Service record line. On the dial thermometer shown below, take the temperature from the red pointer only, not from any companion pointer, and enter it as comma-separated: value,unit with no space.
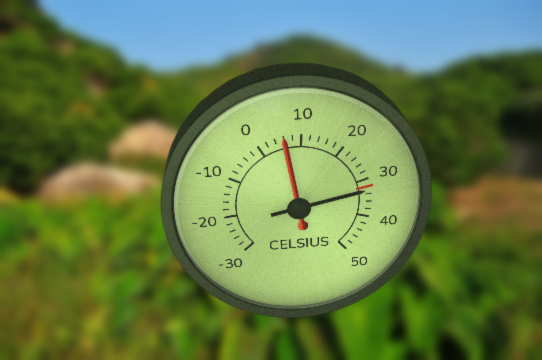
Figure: 6,°C
